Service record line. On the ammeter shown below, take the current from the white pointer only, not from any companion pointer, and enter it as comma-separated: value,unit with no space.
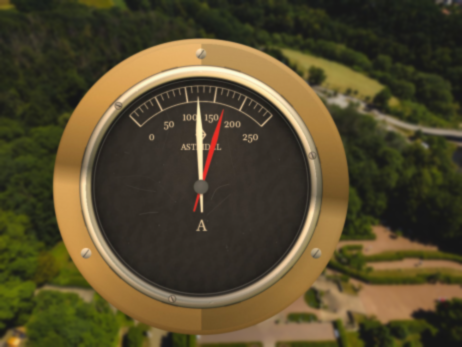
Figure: 120,A
